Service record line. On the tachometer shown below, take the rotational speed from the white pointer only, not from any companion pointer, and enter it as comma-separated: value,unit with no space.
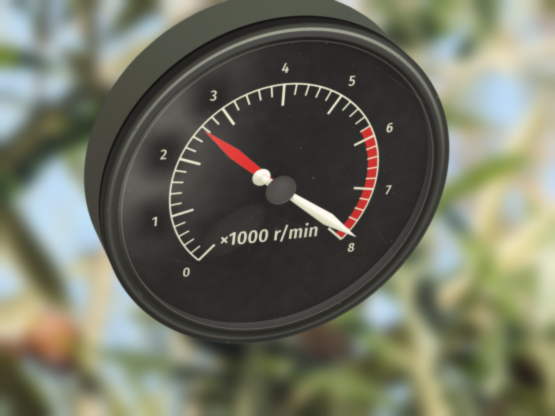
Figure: 7800,rpm
